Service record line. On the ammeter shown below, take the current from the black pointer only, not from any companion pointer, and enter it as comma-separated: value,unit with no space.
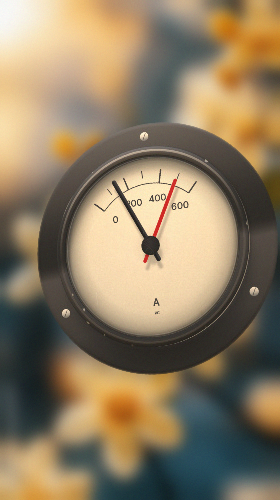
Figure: 150,A
